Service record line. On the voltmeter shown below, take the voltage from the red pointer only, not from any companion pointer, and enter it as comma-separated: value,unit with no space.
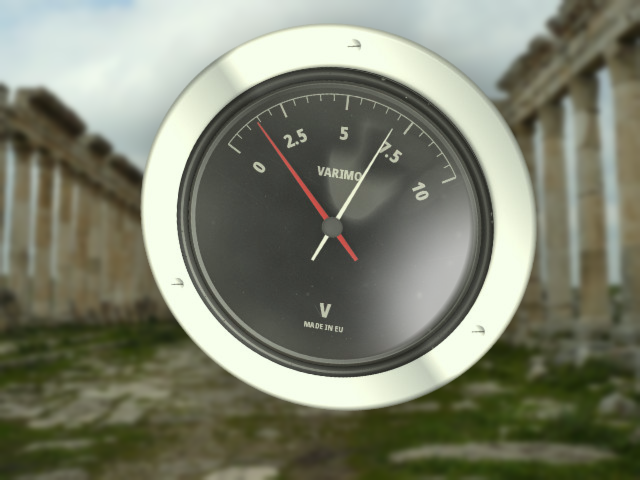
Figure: 1.5,V
